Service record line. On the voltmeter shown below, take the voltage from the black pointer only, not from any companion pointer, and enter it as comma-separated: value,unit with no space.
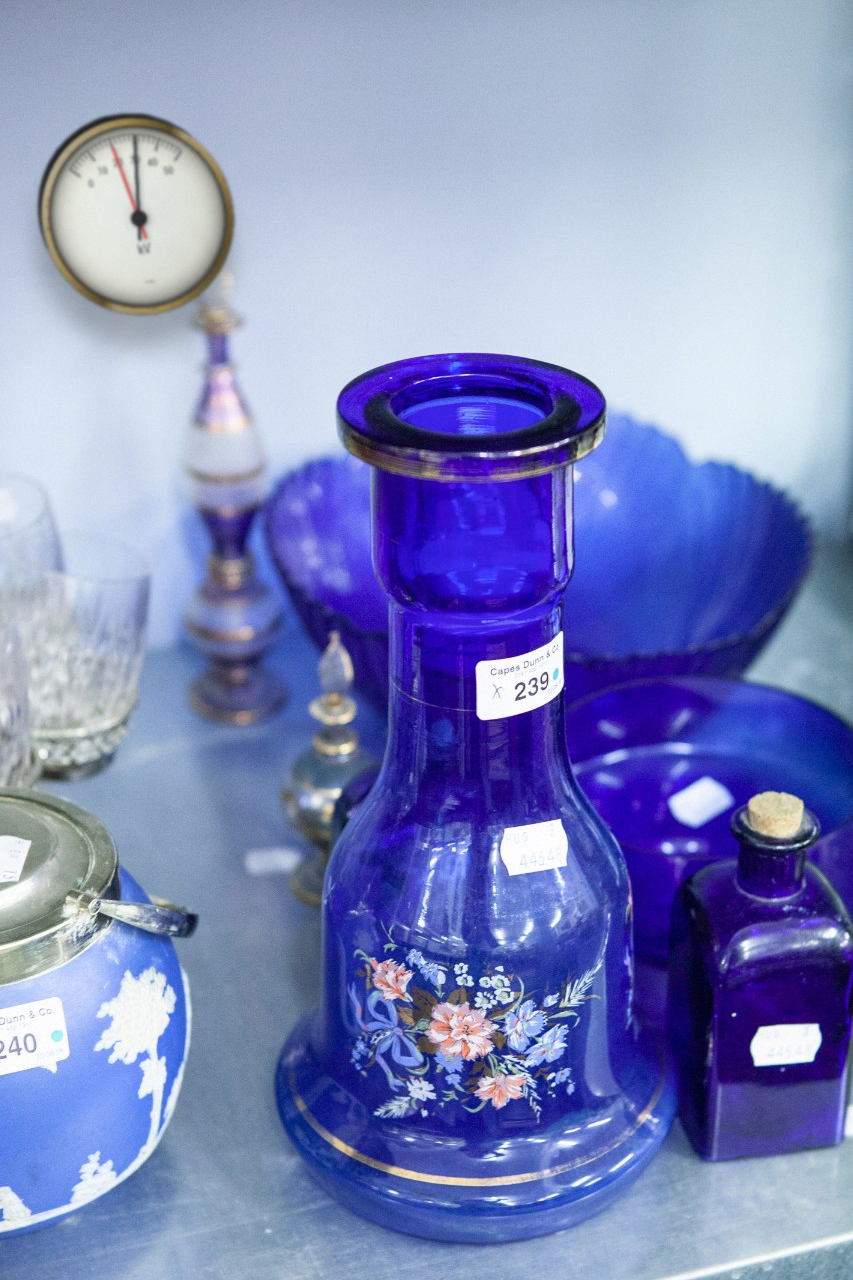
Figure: 30,kV
